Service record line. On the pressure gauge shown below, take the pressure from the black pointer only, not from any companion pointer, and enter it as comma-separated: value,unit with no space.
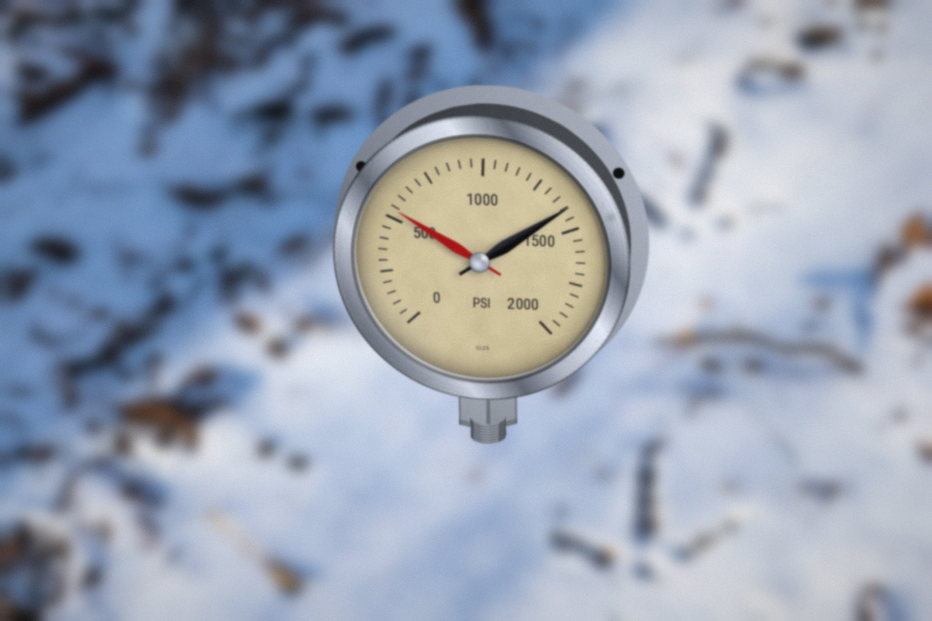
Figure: 1400,psi
